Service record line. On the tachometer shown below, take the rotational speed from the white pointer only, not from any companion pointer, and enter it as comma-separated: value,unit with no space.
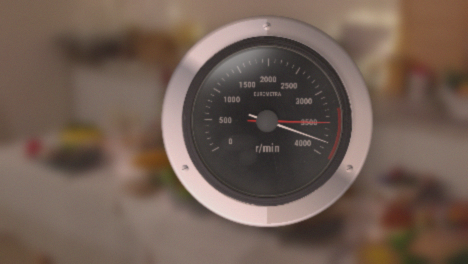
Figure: 3800,rpm
